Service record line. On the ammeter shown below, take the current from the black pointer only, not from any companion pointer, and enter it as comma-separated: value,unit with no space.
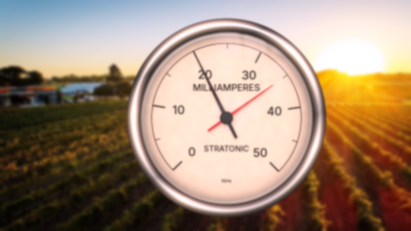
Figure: 20,mA
